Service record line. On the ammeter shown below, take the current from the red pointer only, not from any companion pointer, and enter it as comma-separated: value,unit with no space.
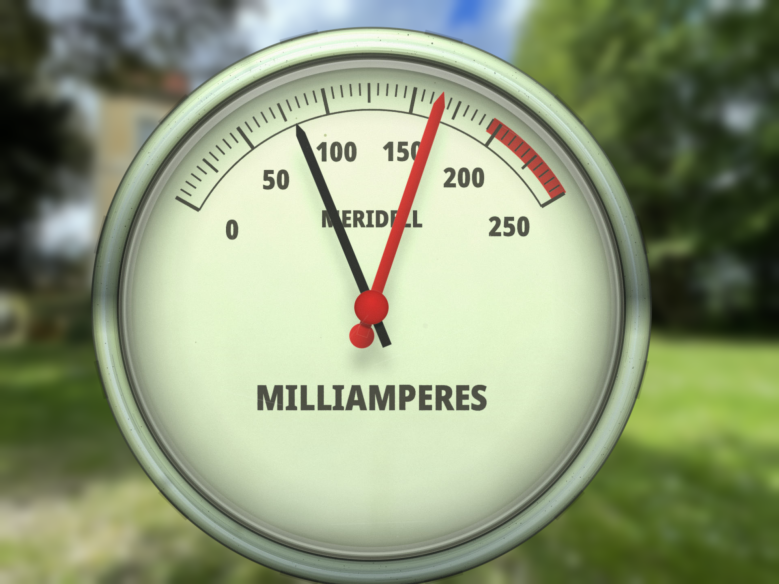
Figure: 165,mA
